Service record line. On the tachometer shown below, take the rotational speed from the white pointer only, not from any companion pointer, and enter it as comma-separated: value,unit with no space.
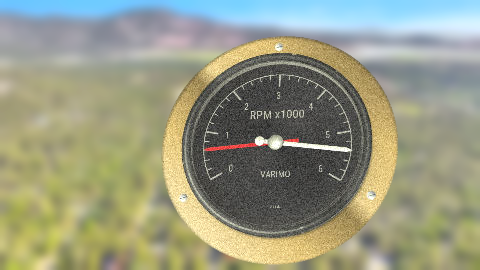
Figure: 5400,rpm
